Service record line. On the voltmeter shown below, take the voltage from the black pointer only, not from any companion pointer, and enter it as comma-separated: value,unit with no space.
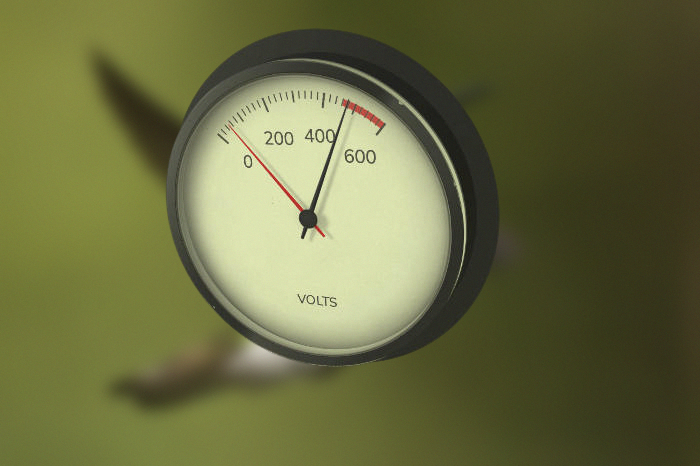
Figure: 480,V
